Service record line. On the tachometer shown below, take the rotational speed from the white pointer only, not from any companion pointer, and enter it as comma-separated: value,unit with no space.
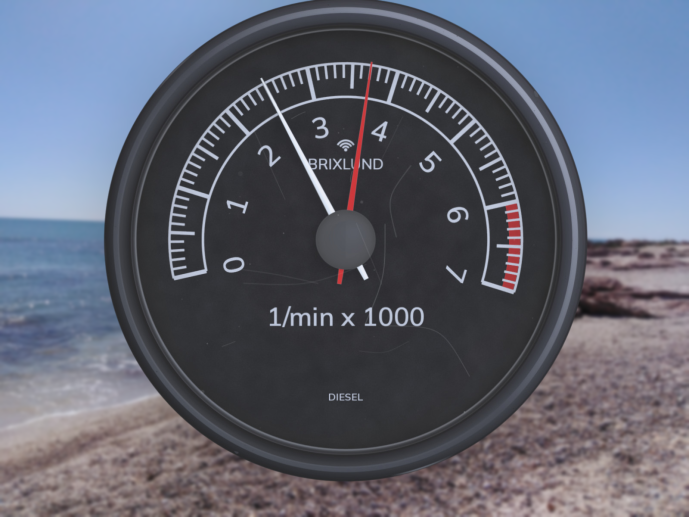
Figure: 2500,rpm
